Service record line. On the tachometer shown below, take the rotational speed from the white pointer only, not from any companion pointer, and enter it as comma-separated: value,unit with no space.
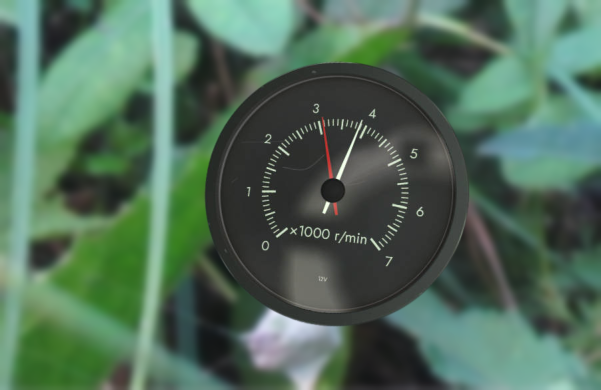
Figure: 3900,rpm
